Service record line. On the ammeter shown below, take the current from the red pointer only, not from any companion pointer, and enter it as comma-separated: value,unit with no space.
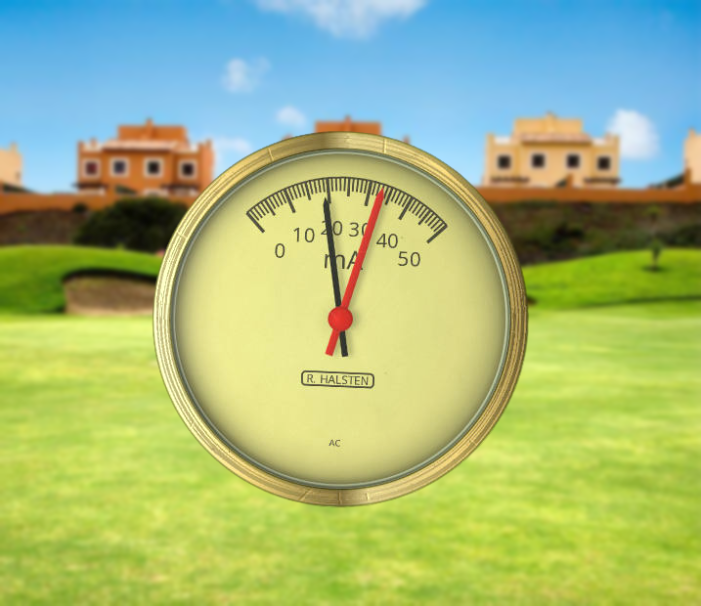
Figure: 33,mA
